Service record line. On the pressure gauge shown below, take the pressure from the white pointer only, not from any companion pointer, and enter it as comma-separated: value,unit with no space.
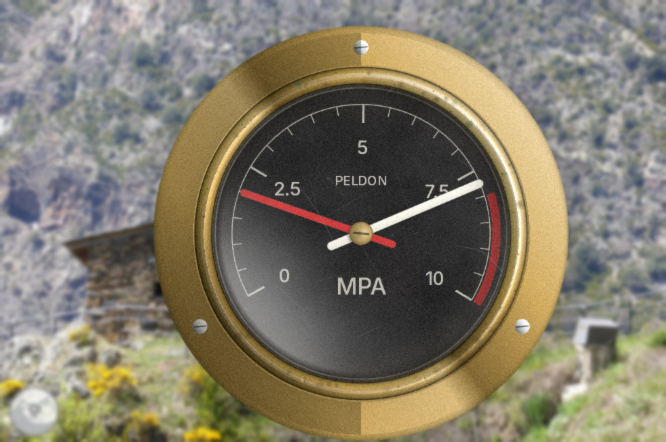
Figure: 7.75,MPa
